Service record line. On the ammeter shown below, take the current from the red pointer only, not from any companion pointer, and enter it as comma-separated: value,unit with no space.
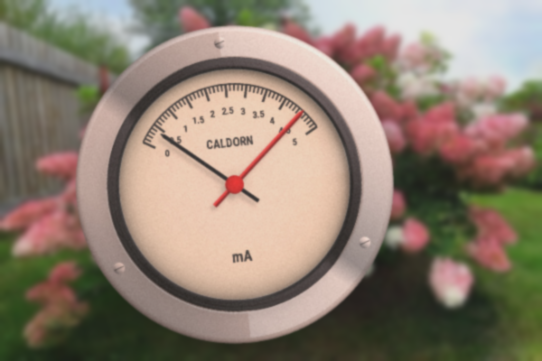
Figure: 4.5,mA
